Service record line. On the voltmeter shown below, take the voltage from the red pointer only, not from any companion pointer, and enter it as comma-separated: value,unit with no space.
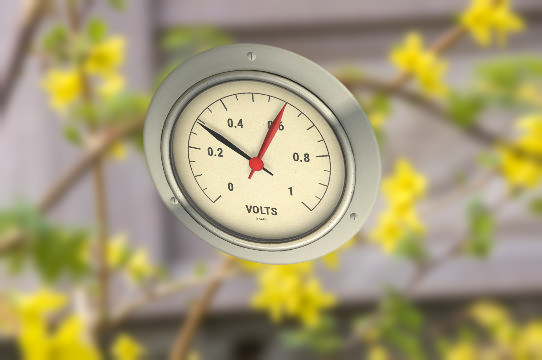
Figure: 0.6,V
